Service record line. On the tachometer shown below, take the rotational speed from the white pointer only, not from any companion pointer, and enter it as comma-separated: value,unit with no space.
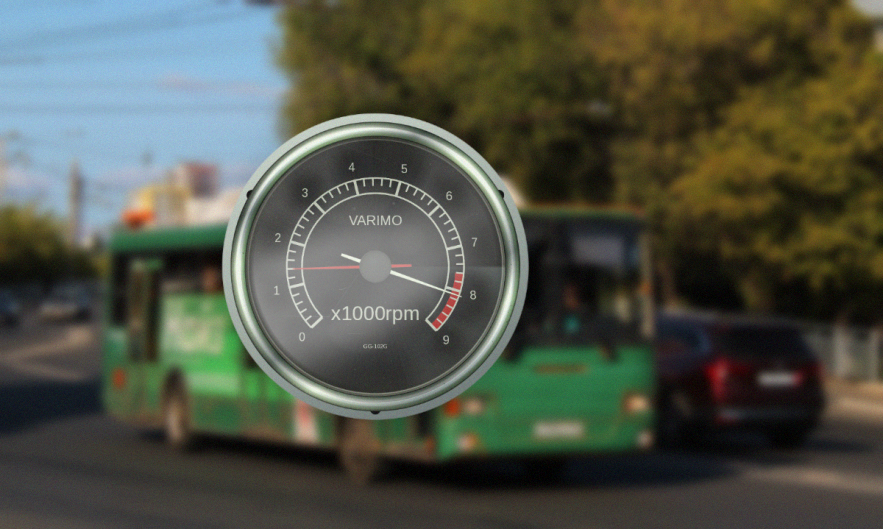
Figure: 8100,rpm
